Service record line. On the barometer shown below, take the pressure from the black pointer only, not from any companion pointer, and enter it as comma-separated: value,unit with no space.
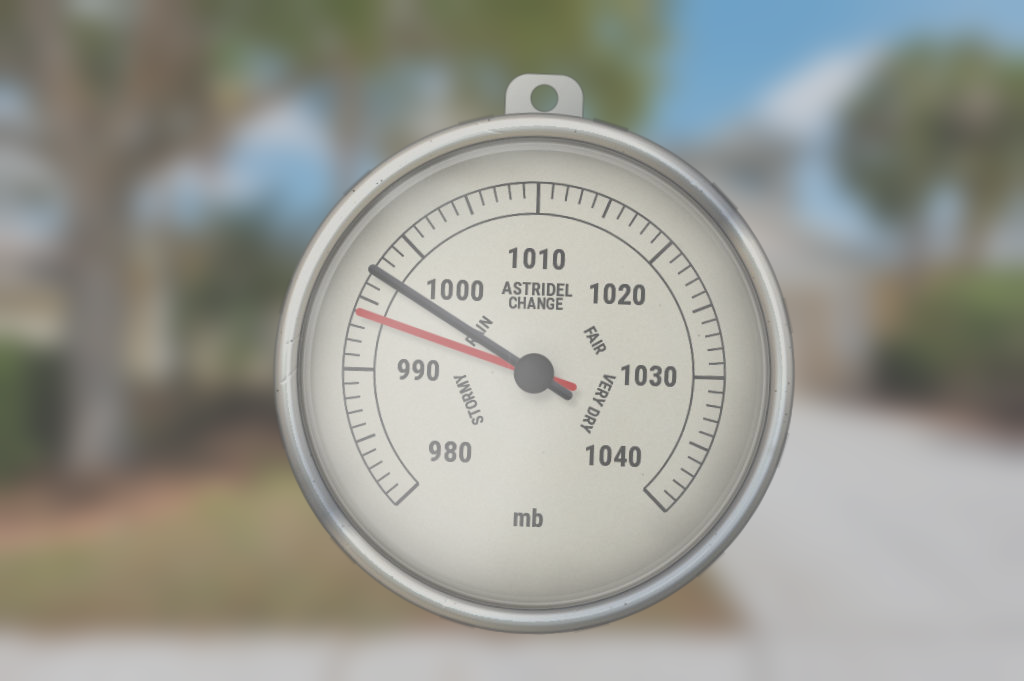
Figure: 997,mbar
